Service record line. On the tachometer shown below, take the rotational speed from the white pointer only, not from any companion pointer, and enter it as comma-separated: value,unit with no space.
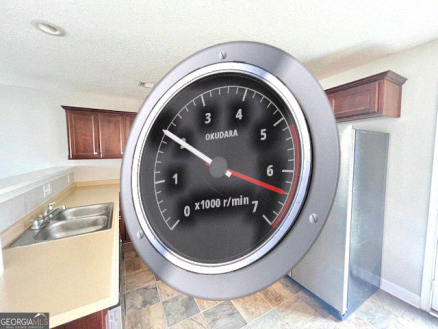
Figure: 2000,rpm
